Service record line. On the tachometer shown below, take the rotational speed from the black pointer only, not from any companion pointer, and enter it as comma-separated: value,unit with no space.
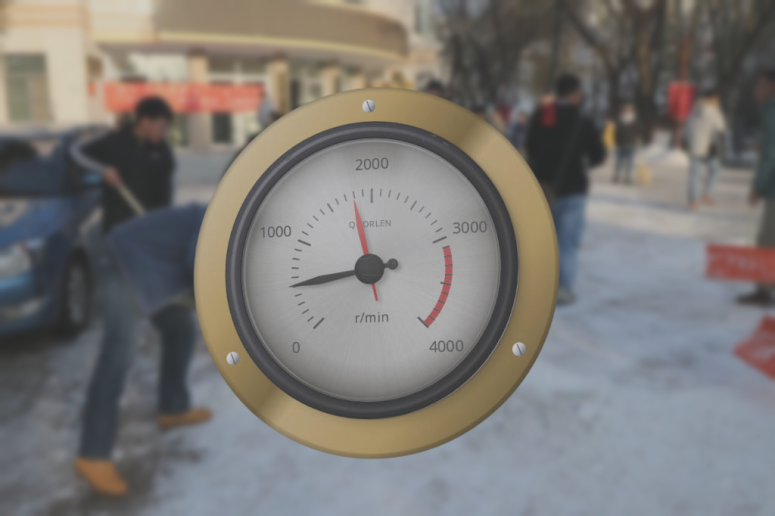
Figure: 500,rpm
